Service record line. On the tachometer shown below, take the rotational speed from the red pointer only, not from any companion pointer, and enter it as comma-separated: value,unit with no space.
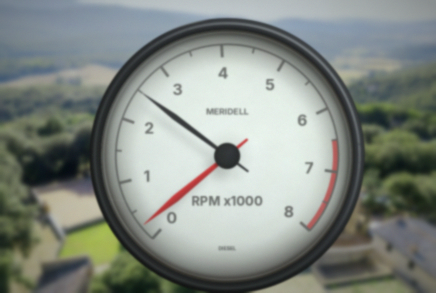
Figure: 250,rpm
